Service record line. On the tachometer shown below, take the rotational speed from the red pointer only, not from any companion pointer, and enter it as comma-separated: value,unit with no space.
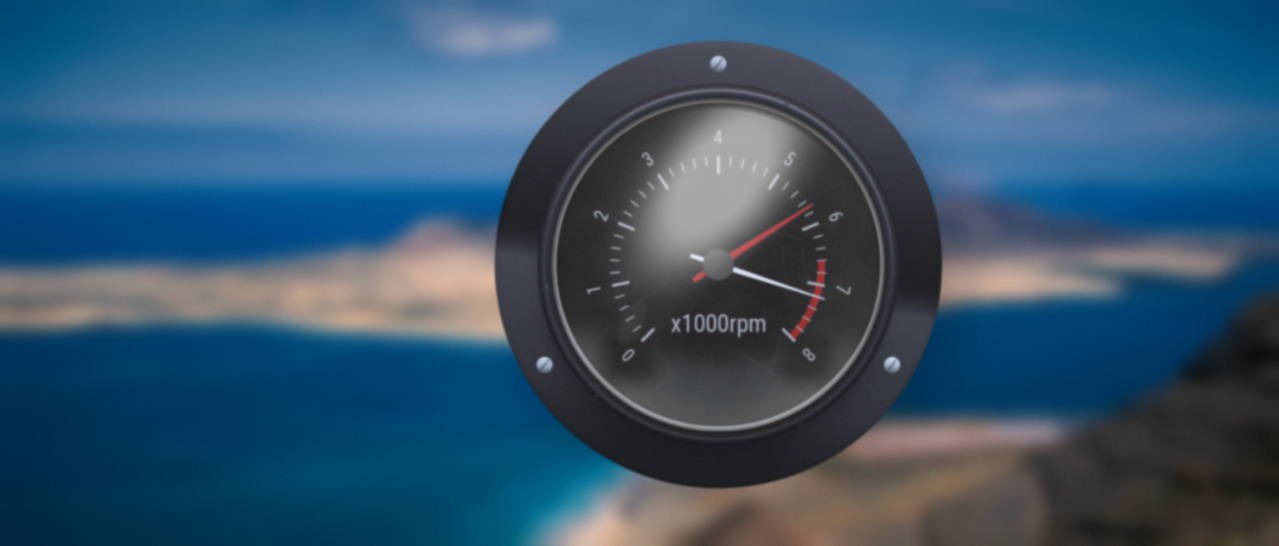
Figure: 5700,rpm
